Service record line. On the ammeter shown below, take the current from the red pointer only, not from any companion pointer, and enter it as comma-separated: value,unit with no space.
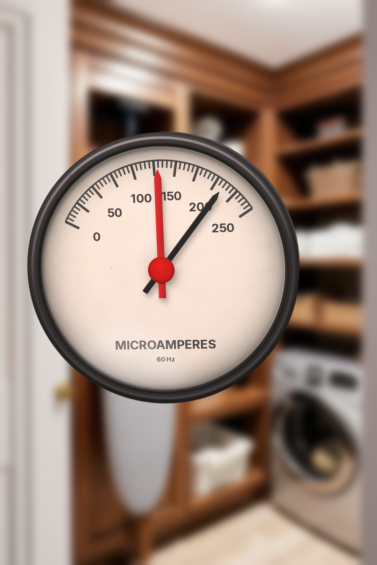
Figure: 130,µA
